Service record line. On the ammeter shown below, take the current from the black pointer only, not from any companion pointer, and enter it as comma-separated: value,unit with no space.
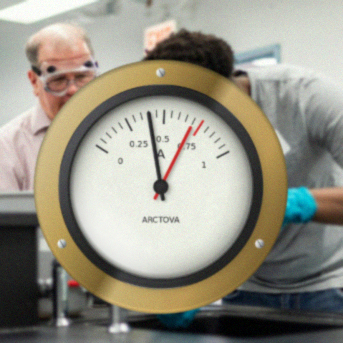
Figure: 0.4,A
